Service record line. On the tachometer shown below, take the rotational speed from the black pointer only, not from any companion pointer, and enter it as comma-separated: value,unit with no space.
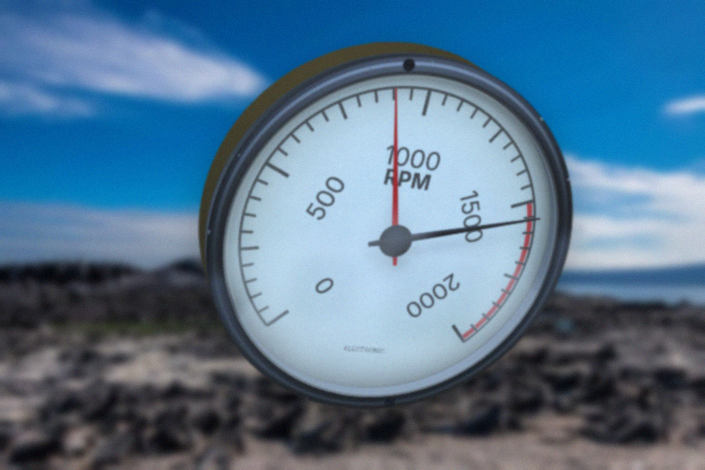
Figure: 1550,rpm
